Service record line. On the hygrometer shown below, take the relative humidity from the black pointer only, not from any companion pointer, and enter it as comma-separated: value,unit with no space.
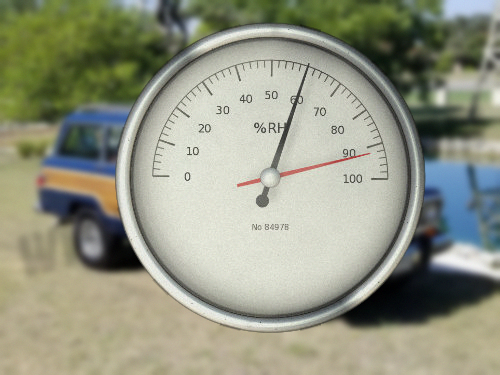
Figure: 60,%
